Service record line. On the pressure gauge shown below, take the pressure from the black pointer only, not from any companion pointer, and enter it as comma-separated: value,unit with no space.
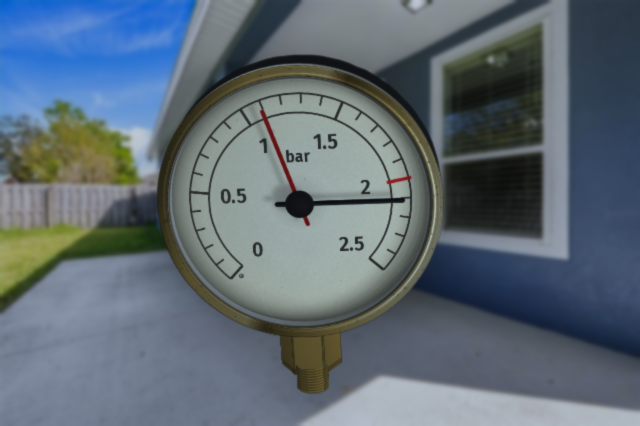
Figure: 2.1,bar
